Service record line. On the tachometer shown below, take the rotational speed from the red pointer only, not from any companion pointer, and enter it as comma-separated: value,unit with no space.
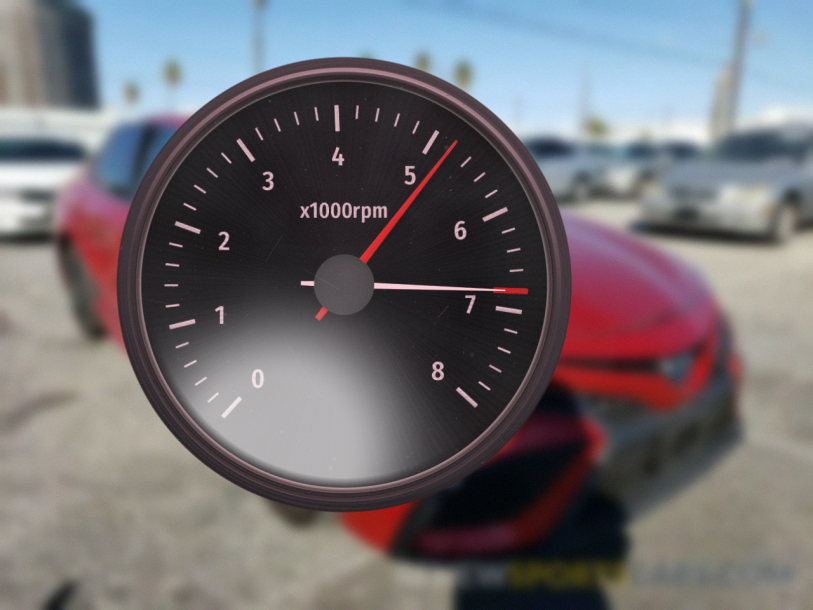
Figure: 5200,rpm
